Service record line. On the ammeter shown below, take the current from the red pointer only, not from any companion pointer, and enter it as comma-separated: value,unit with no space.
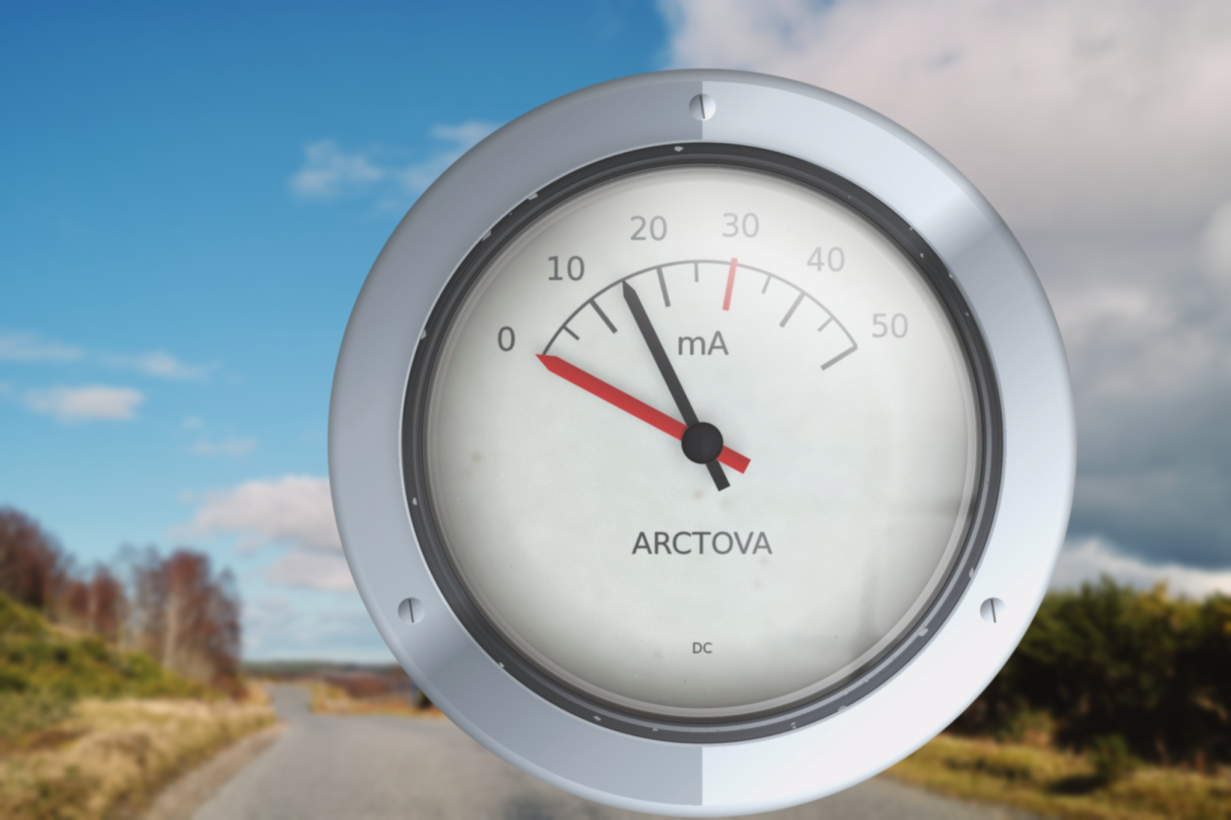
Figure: 0,mA
